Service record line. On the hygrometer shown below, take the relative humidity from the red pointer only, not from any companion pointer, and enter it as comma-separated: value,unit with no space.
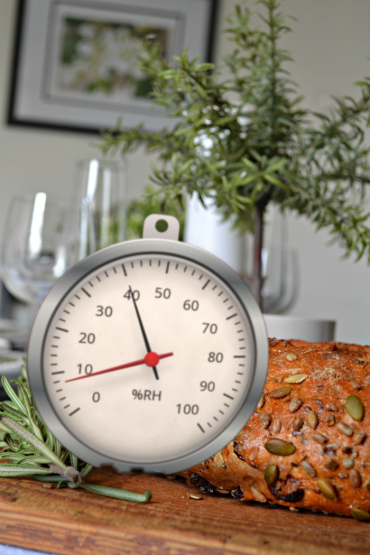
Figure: 8,%
